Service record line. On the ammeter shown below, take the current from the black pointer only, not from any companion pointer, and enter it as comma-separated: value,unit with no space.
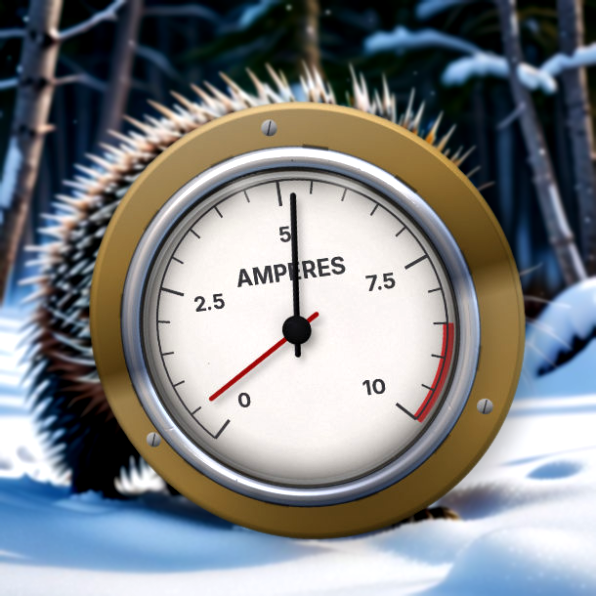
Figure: 5.25,A
